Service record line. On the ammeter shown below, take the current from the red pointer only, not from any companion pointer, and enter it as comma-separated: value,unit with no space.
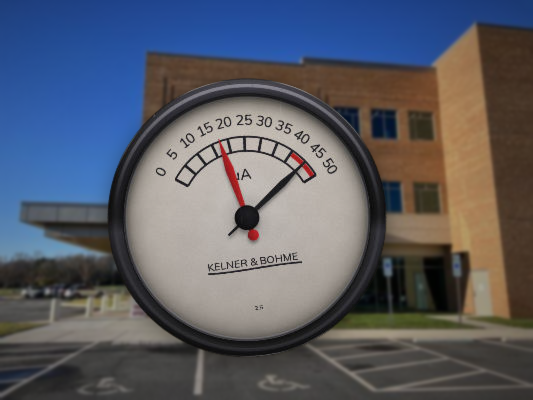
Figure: 17.5,µA
